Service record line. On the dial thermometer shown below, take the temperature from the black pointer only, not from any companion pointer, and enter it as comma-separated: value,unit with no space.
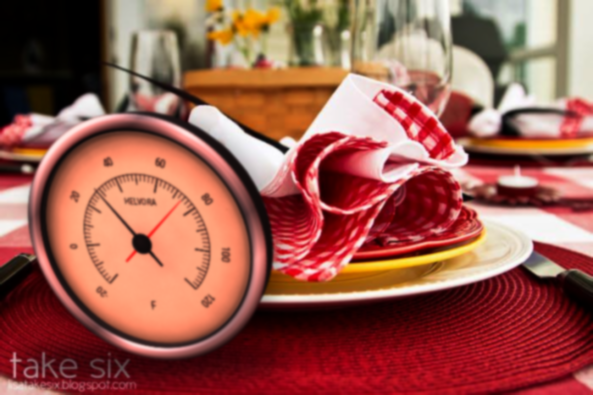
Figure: 30,°F
